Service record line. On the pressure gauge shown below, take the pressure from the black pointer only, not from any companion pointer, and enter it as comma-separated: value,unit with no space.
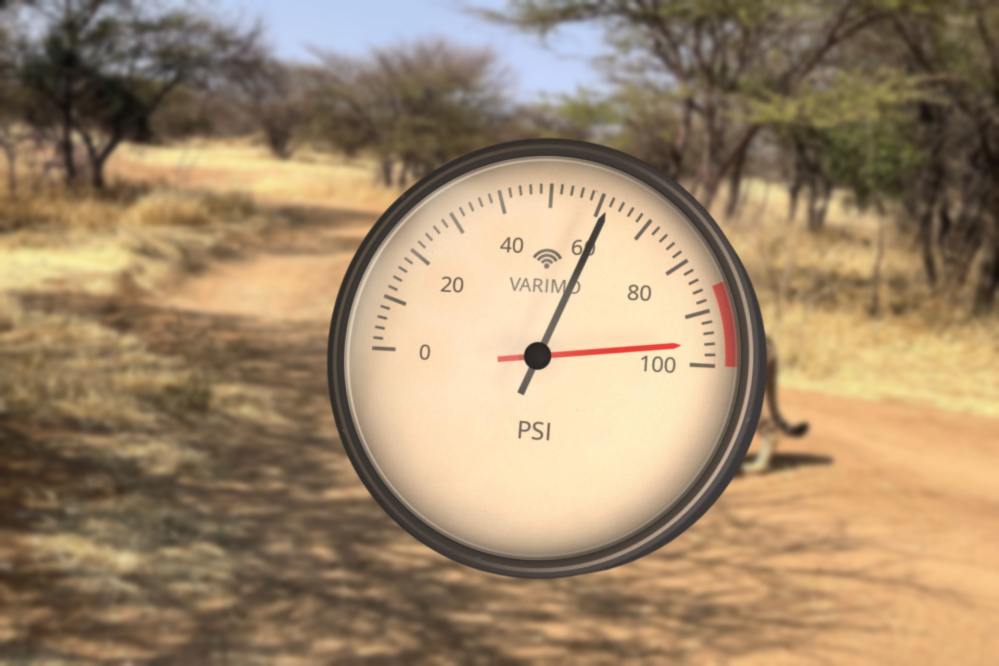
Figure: 62,psi
